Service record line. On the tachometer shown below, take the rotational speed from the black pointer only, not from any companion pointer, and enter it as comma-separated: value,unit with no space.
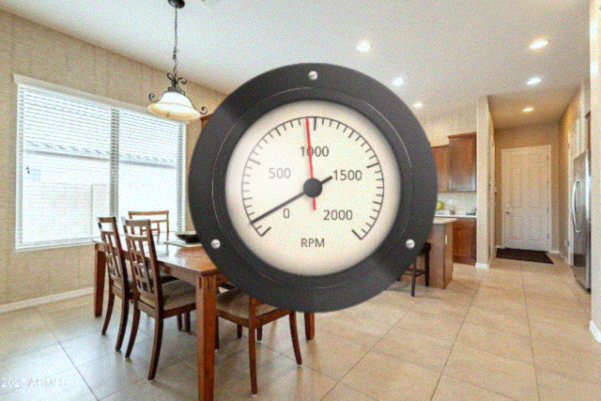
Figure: 100,rpm
